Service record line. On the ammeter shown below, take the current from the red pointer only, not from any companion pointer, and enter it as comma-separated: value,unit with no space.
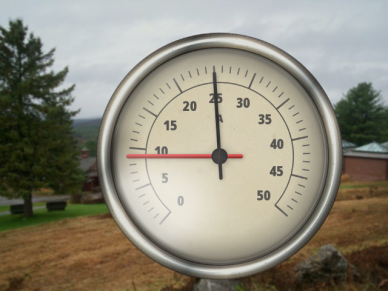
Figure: 9,A
